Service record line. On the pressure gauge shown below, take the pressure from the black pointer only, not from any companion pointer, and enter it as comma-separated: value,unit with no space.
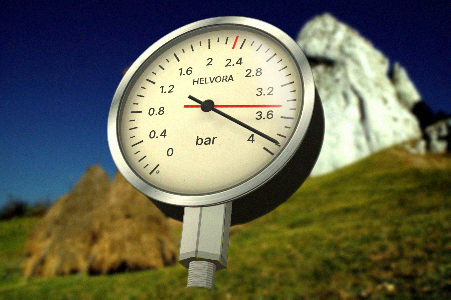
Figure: 3.9,bar
